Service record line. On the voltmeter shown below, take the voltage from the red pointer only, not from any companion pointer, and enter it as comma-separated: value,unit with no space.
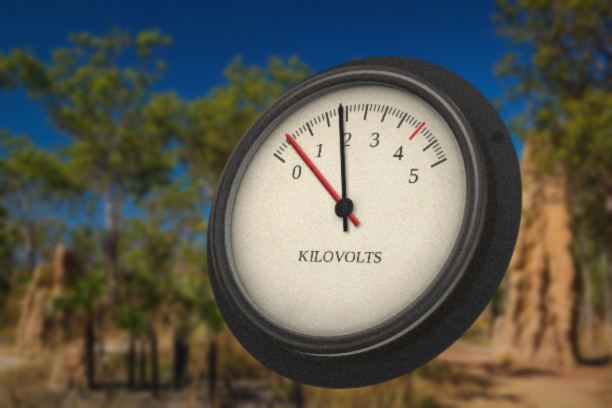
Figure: 0.5,kV
